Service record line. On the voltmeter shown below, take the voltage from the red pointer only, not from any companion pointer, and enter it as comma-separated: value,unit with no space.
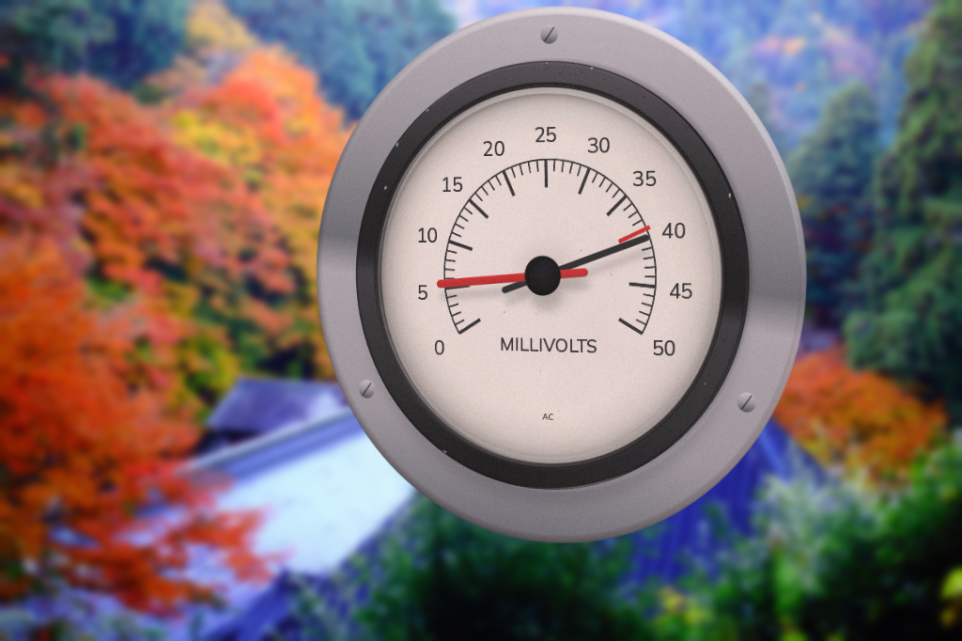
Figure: 5.5,mV
